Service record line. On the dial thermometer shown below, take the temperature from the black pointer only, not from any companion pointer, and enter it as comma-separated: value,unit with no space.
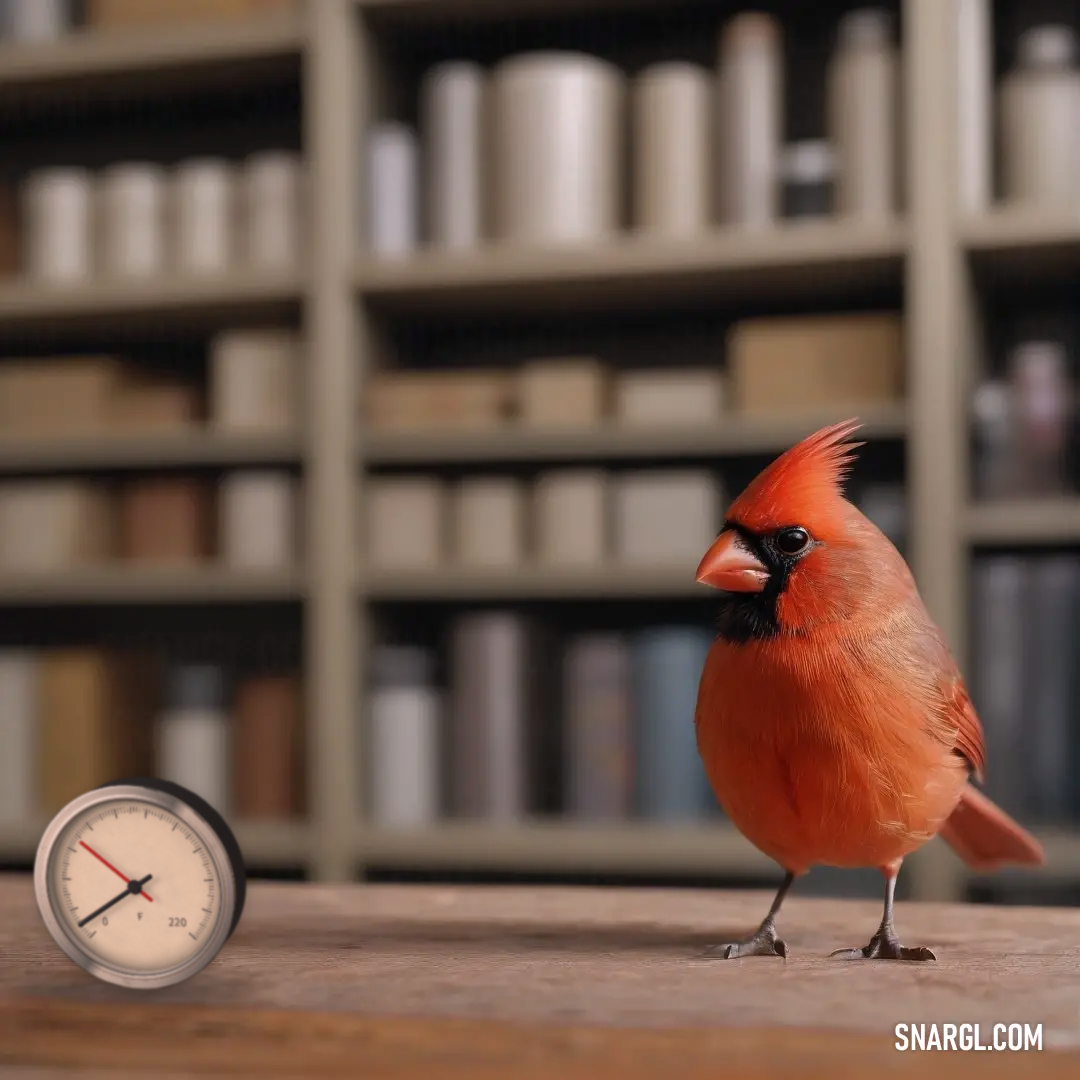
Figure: 10,°F
